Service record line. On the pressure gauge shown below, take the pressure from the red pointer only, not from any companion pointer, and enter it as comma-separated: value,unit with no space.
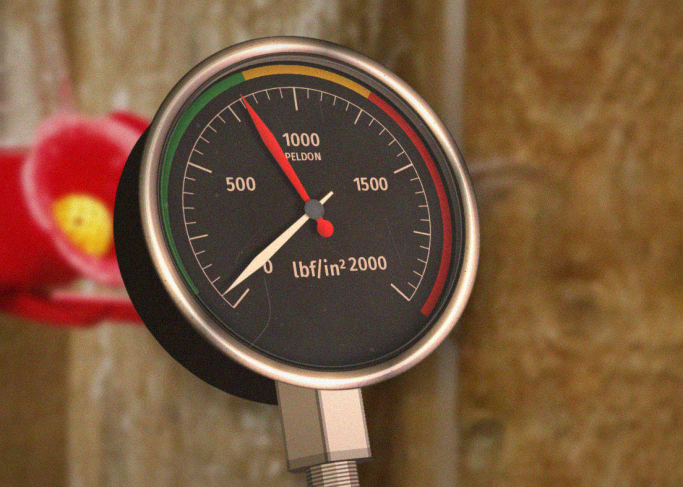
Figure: 800,psi
